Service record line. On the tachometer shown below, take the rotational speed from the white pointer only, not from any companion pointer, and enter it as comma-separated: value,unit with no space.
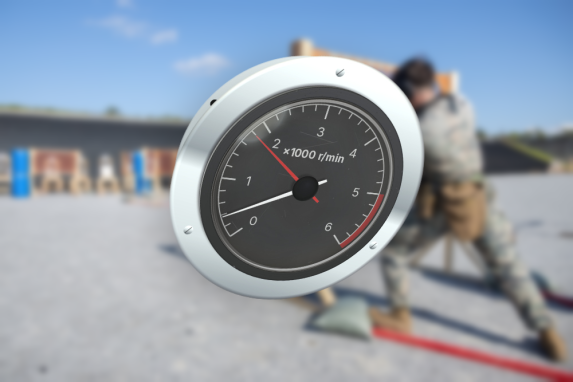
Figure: 400,rpm
